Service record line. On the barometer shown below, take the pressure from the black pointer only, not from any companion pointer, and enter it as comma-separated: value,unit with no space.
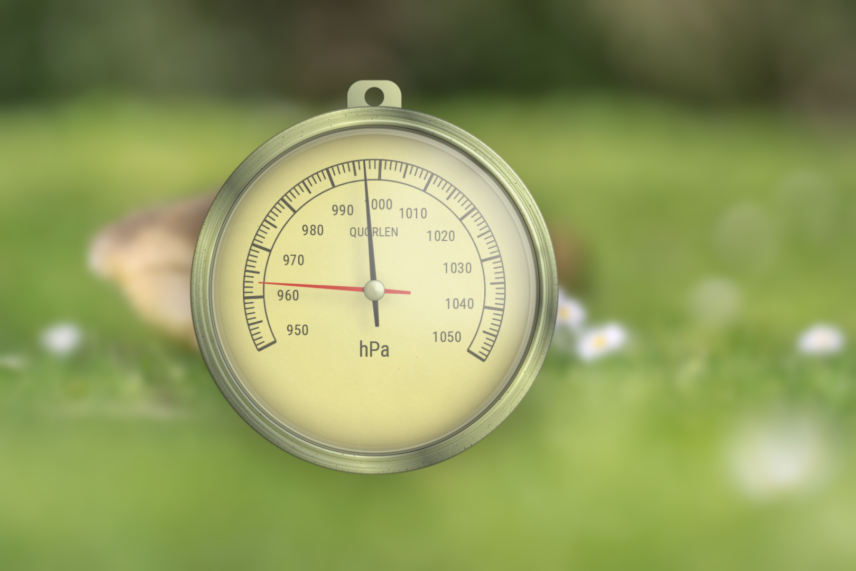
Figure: 997,hPa
